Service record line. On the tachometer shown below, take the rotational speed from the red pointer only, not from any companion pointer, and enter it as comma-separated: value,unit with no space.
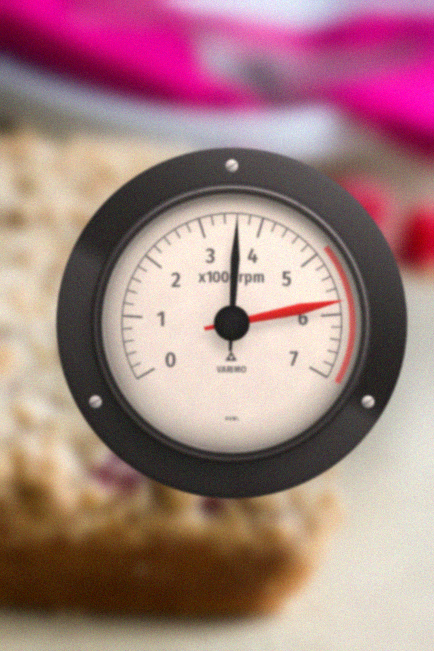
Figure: 5800,rpm
